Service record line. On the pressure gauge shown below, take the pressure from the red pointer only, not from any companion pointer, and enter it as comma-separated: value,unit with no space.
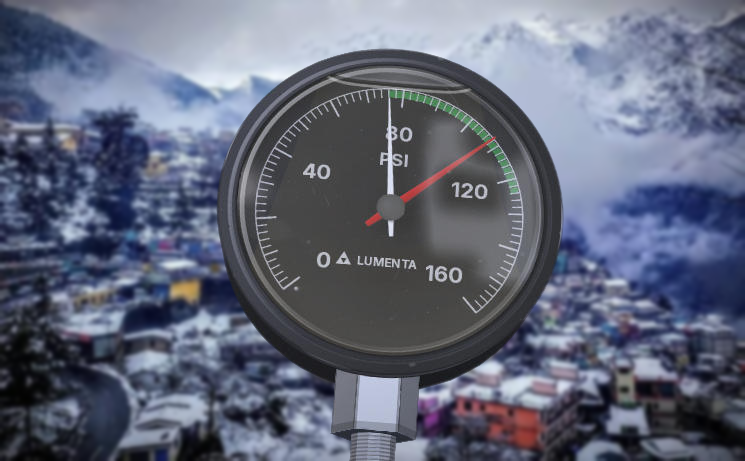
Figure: 108,psi
